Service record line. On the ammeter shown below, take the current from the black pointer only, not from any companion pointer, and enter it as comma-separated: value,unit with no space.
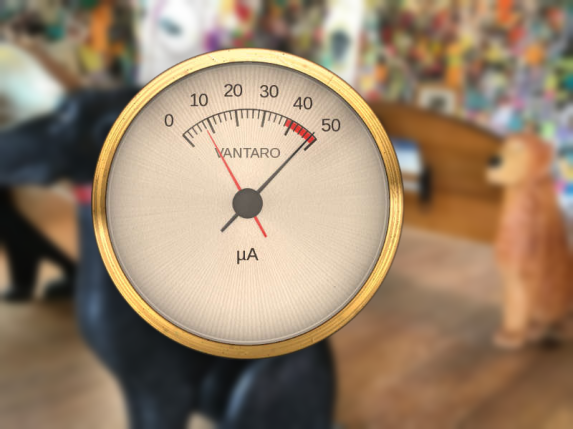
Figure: 48,µA
